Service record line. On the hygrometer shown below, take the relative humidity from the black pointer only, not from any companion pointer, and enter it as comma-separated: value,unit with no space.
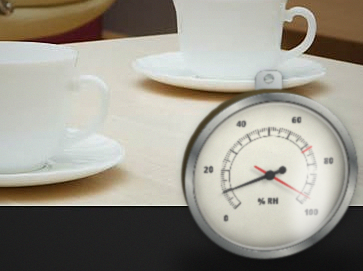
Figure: 10,%
